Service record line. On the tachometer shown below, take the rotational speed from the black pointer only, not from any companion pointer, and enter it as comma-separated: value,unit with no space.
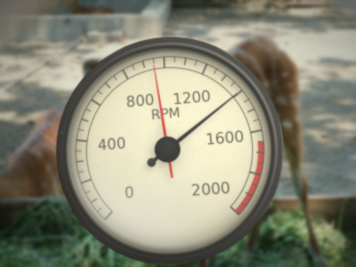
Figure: 1400,rpm
